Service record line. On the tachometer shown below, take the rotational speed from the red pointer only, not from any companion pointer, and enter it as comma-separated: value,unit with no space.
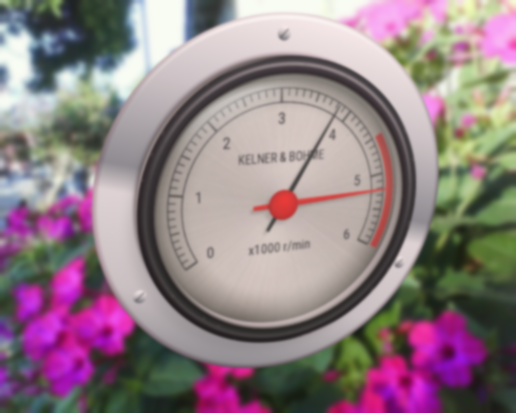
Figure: 5200,rpm
